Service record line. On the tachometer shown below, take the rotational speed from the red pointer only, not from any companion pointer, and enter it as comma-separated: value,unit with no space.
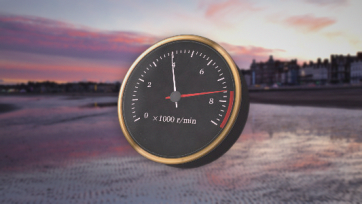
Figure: 7600,rpm
